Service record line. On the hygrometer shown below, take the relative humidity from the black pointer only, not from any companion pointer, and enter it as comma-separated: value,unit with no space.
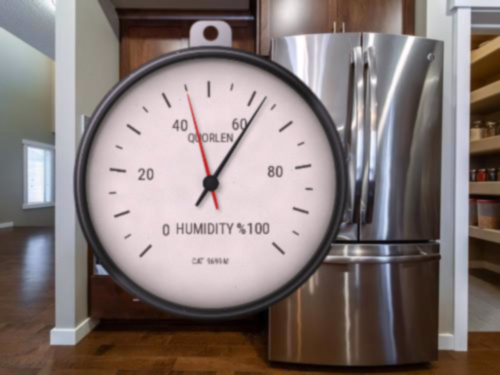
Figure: 62.5,%
